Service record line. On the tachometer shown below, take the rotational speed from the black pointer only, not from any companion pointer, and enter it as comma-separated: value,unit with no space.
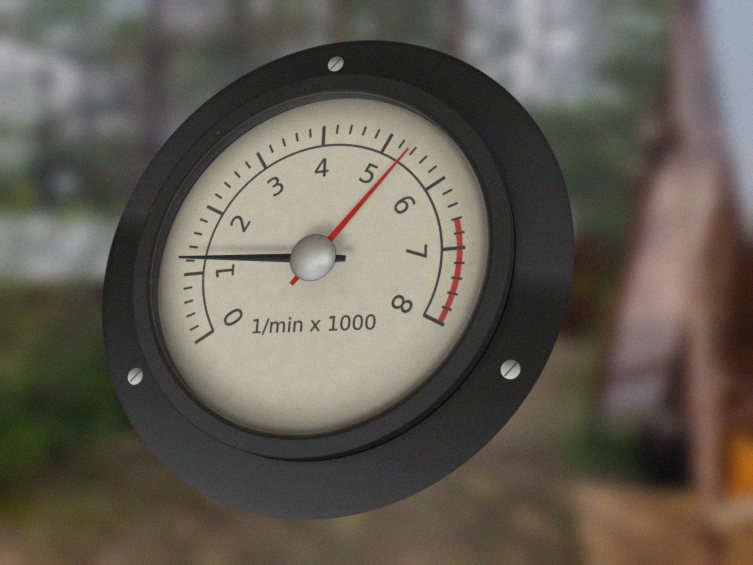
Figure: 1200,rpm
